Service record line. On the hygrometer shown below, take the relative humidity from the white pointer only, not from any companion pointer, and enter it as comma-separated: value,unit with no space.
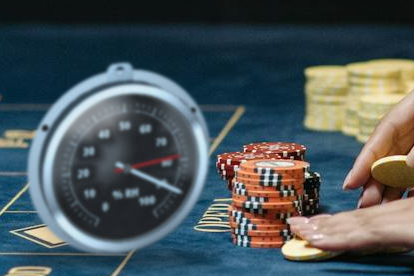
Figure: 90,%
